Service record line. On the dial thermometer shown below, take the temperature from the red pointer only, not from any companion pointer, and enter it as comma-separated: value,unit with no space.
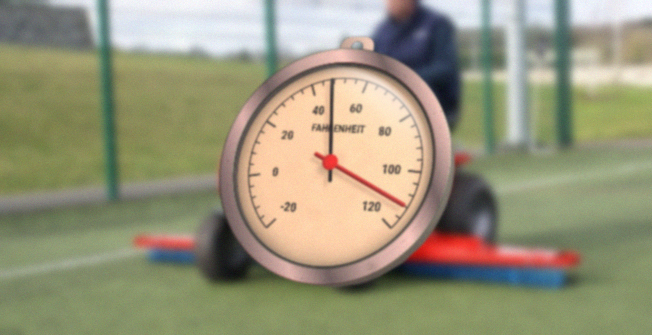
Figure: 112,°F
